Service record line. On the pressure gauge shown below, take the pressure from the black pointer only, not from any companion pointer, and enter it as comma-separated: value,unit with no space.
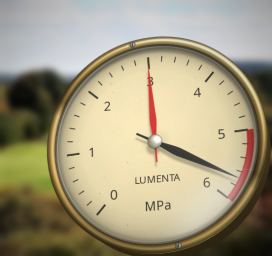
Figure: 5.7,MPa
